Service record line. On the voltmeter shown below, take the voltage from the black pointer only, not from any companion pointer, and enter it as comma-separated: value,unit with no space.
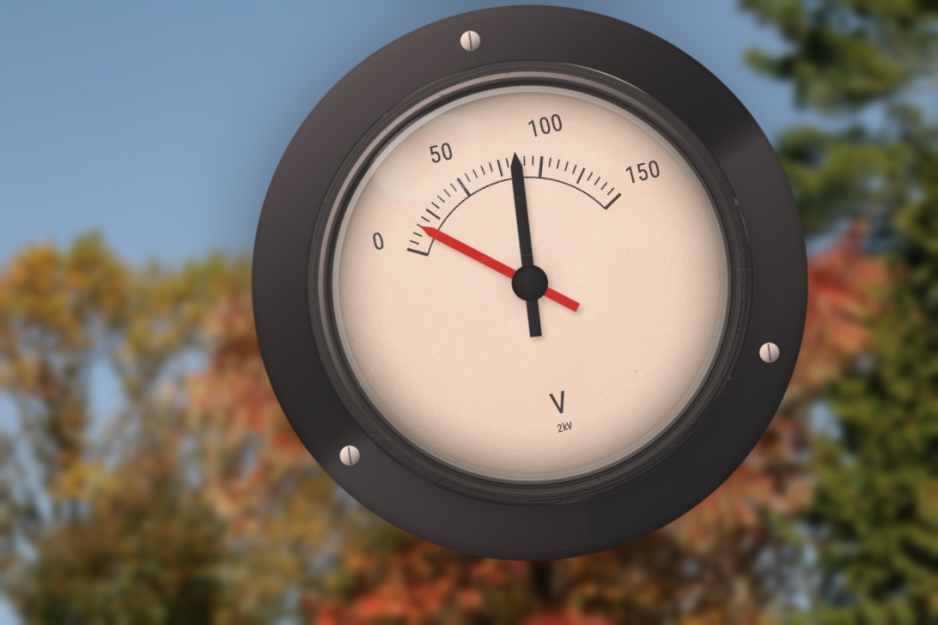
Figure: 85,V
